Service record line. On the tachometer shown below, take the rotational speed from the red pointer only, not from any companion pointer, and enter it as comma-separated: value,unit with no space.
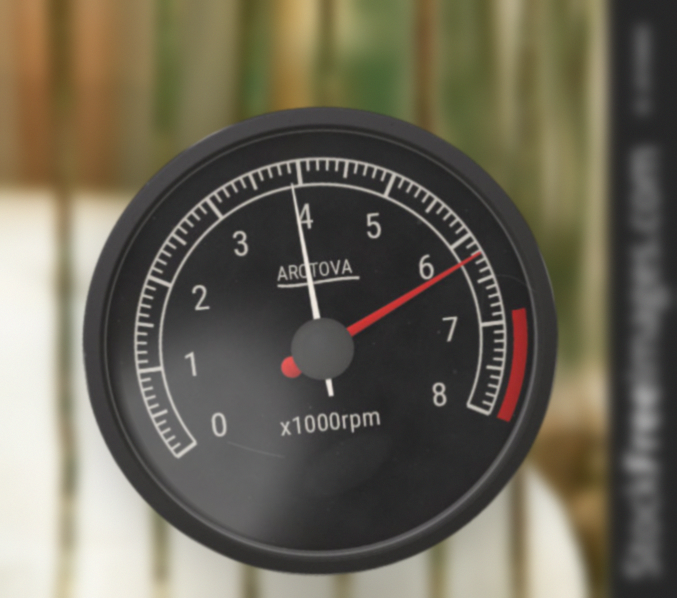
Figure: 6200,rpm
